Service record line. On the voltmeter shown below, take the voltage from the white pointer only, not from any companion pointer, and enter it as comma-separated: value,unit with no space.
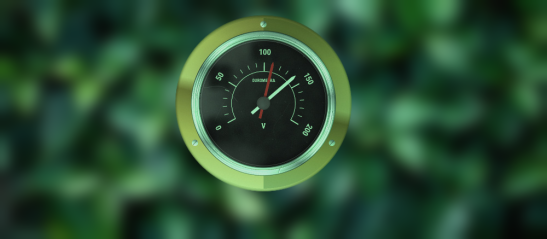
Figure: 140,V
